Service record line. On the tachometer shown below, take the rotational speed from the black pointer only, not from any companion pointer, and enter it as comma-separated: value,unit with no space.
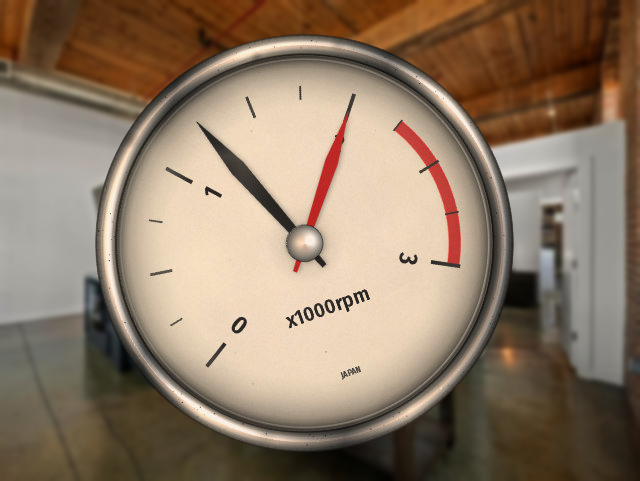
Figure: 1250,rpm
